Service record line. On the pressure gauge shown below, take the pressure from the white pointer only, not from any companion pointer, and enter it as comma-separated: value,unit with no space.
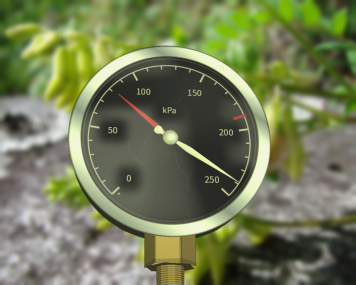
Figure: 240,kPa
